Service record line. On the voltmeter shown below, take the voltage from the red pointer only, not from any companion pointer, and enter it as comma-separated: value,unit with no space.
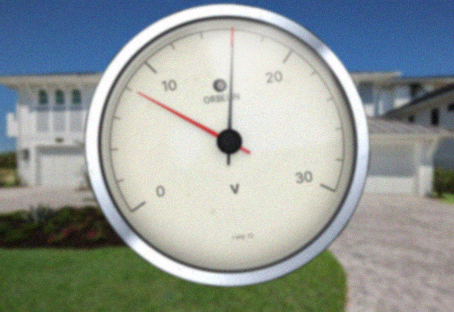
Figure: 8,V
